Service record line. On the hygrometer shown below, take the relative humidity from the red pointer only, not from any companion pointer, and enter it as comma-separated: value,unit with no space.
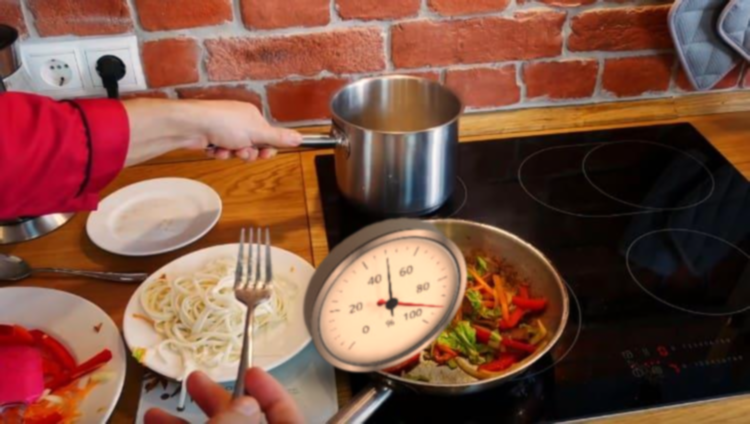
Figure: 92,%
